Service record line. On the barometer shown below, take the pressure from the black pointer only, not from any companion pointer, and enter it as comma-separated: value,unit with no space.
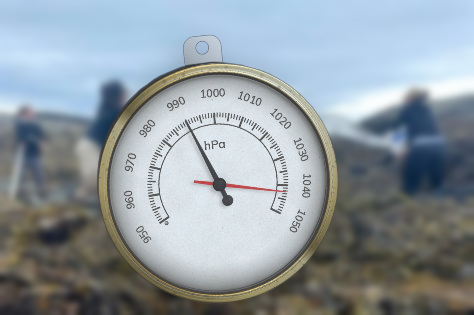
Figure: 990,hPa
